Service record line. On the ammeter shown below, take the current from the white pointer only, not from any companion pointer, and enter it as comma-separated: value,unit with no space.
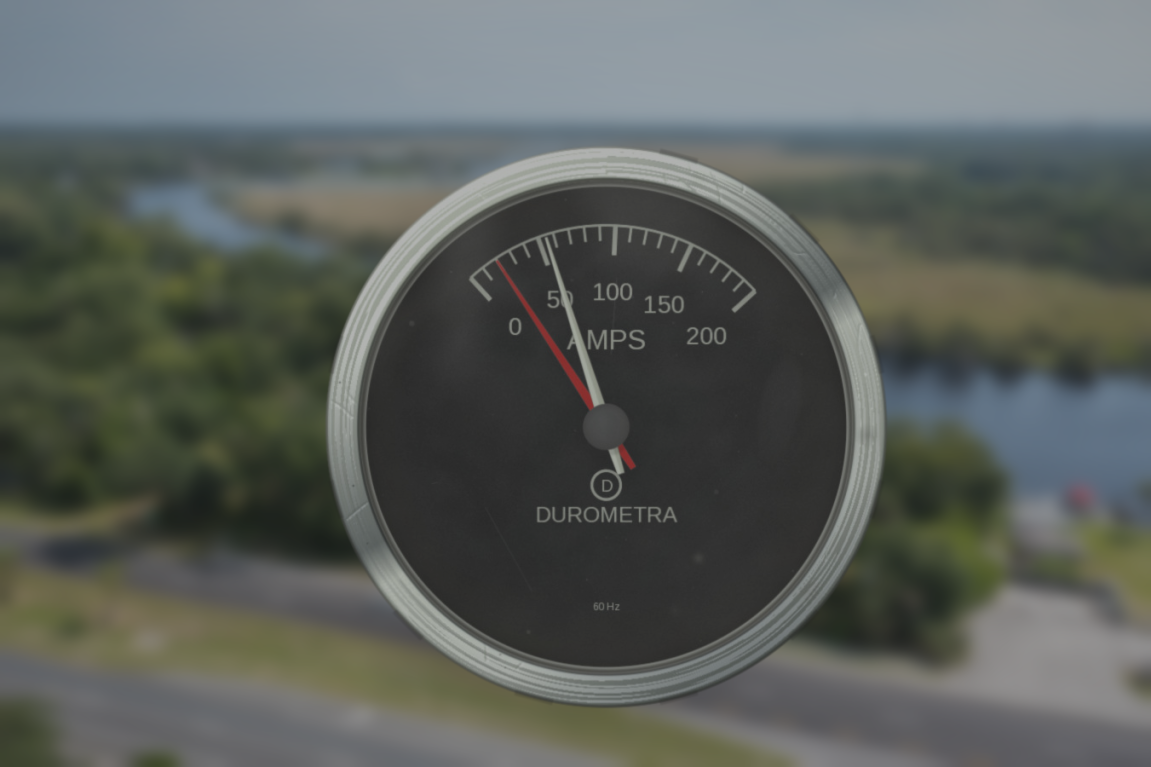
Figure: 55,A
